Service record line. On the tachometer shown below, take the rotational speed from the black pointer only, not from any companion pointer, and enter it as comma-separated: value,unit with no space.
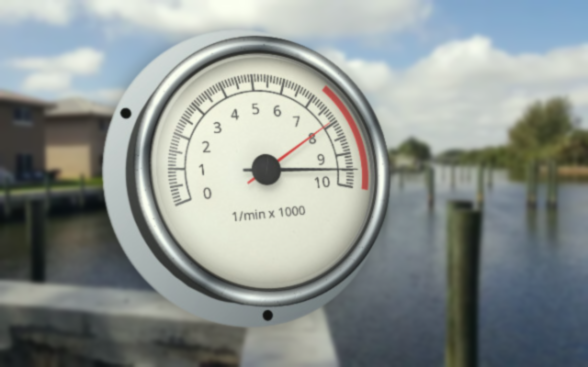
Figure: 9500,rpm
